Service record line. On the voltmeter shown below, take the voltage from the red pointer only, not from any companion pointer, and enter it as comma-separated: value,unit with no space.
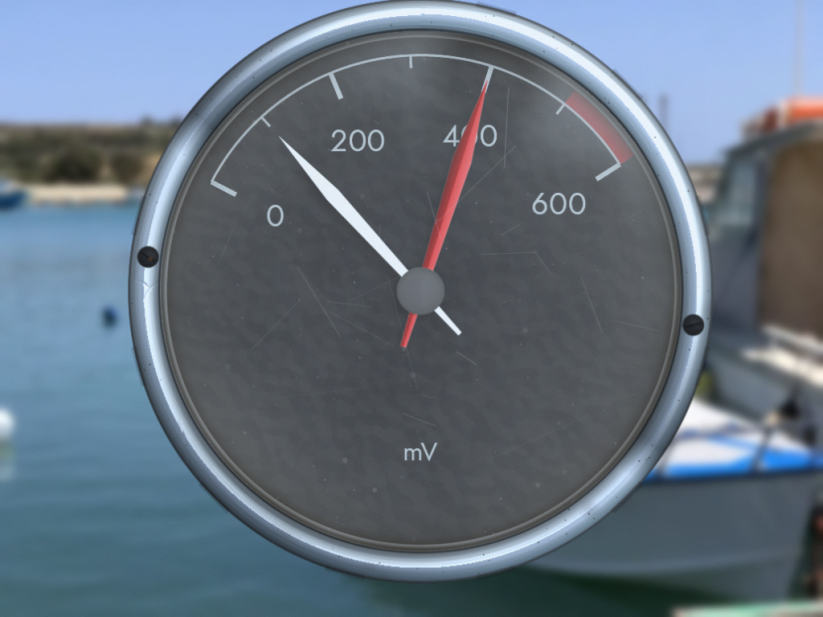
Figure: 400,mV
